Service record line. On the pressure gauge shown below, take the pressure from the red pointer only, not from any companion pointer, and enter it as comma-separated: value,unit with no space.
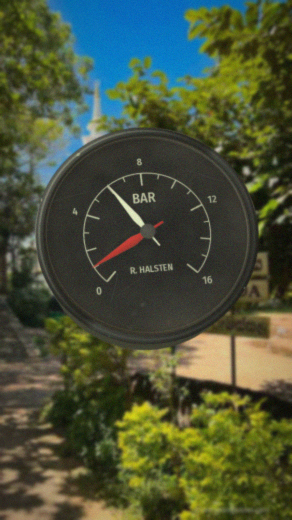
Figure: 1,bar
